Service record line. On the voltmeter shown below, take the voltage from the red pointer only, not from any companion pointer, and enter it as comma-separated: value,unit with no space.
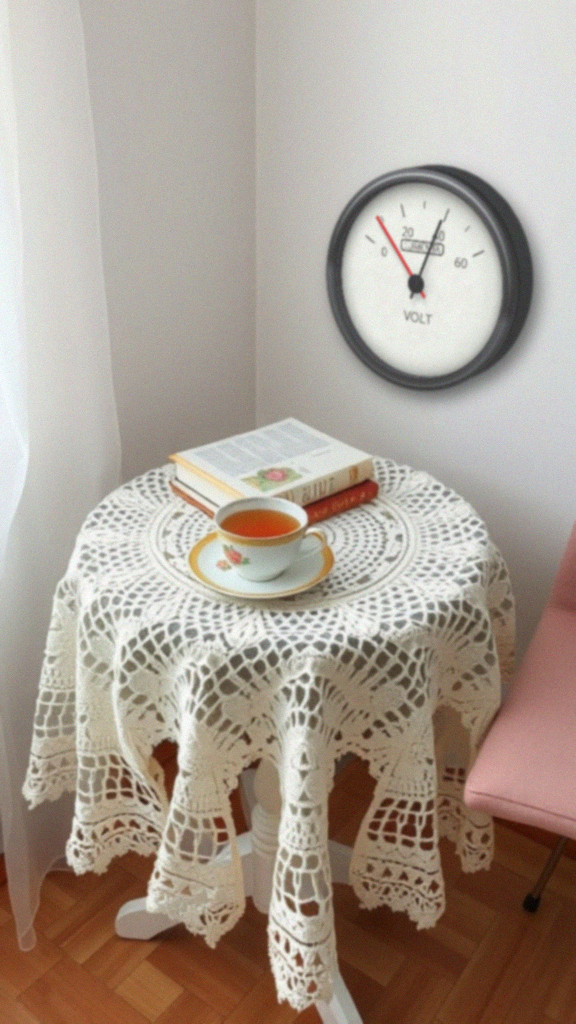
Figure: 10,V
